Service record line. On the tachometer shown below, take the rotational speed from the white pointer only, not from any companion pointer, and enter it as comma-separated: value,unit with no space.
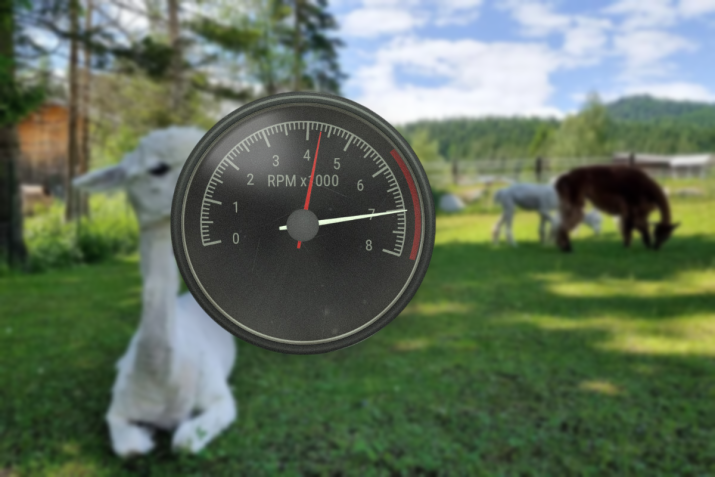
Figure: 7000,rpm
